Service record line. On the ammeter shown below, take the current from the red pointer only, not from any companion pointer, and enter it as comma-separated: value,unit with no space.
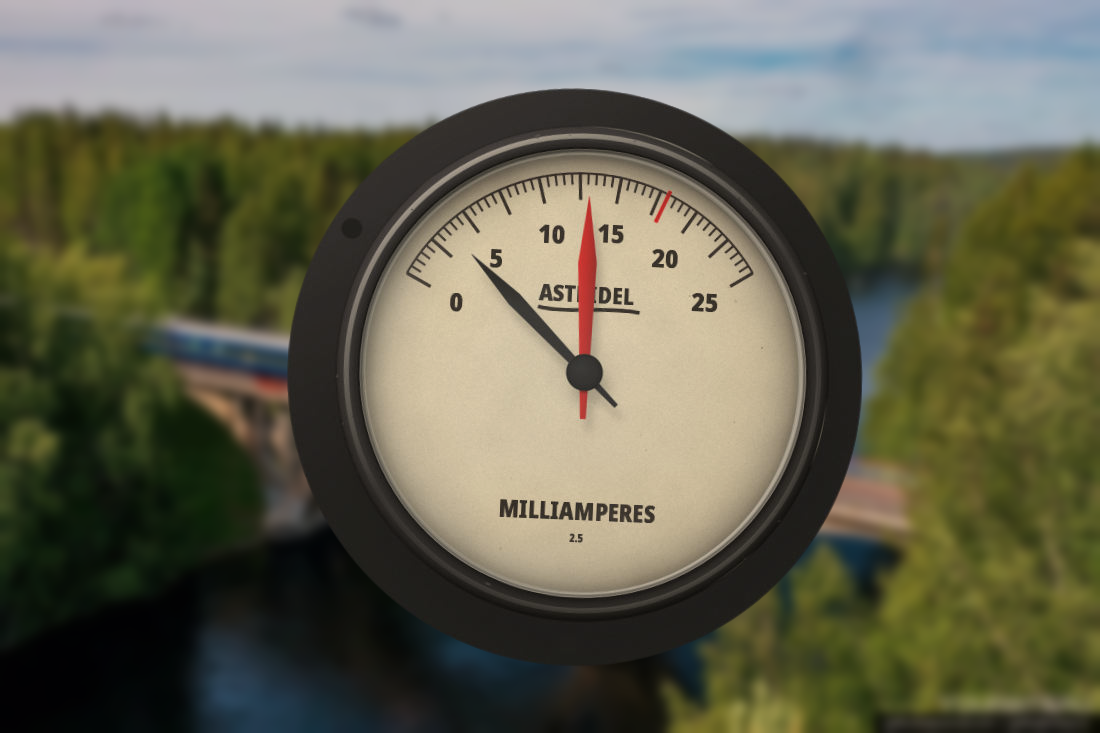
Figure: 13,mA
